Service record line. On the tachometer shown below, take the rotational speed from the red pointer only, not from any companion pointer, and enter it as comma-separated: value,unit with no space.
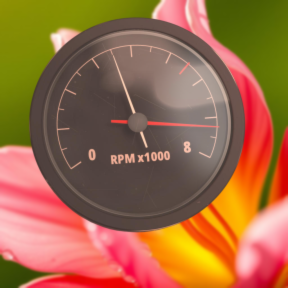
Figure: 7250,rpm
